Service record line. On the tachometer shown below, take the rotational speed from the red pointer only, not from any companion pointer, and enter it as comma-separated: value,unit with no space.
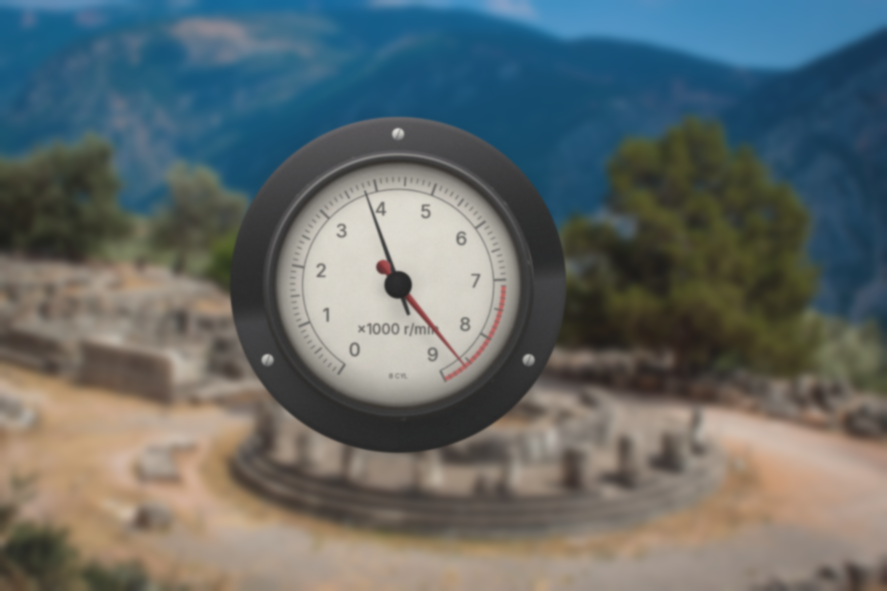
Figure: 8600,rpm
